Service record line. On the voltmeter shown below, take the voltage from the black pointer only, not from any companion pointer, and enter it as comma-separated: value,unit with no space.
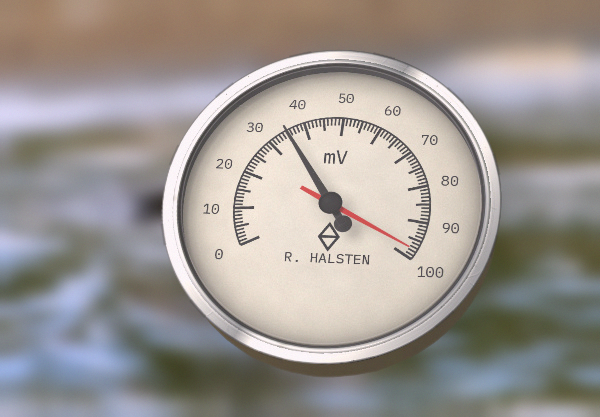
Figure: 35,mV
